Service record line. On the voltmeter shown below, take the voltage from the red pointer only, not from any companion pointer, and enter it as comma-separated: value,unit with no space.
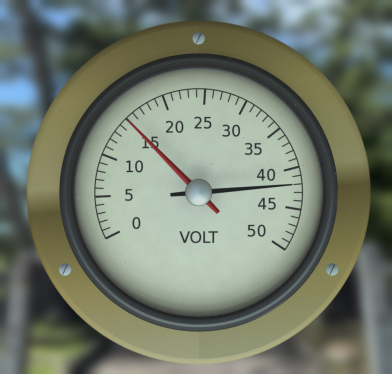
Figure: 15,V
